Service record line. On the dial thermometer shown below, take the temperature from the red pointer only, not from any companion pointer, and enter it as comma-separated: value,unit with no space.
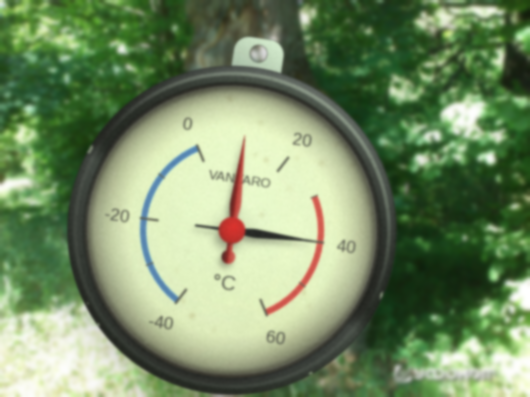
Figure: 10,°C
